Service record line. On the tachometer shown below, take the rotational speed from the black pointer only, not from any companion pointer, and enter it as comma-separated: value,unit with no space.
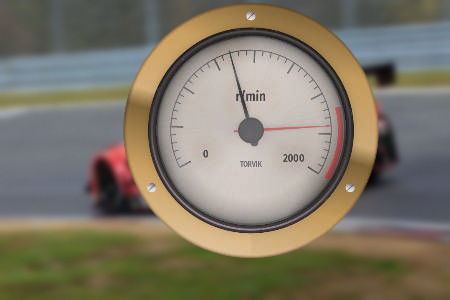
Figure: 850,rpm
